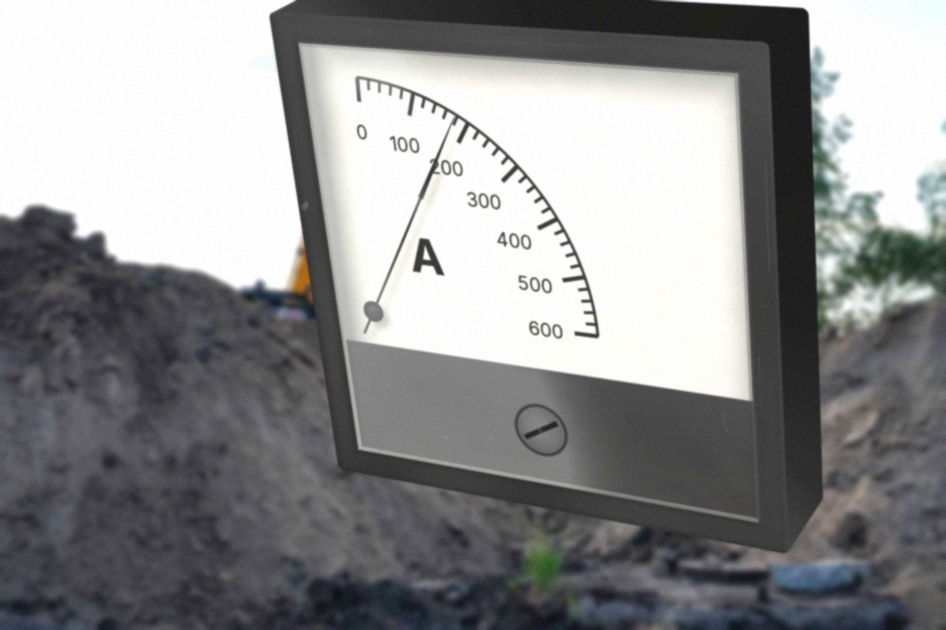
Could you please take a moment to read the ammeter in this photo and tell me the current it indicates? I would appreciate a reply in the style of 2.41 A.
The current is 180 A
